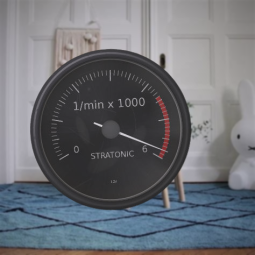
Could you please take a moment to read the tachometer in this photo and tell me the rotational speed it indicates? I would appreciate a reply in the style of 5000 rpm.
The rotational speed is 5800 rpm
